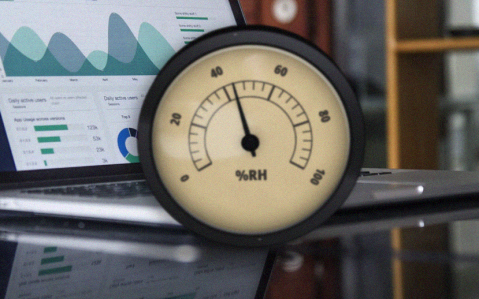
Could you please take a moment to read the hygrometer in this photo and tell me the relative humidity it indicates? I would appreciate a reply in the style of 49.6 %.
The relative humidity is 44 %
